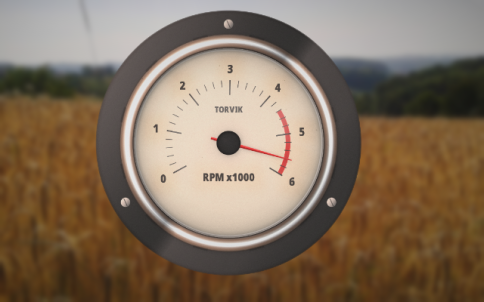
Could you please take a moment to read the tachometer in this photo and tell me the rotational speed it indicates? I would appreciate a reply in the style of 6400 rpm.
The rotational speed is 5600 rpm
